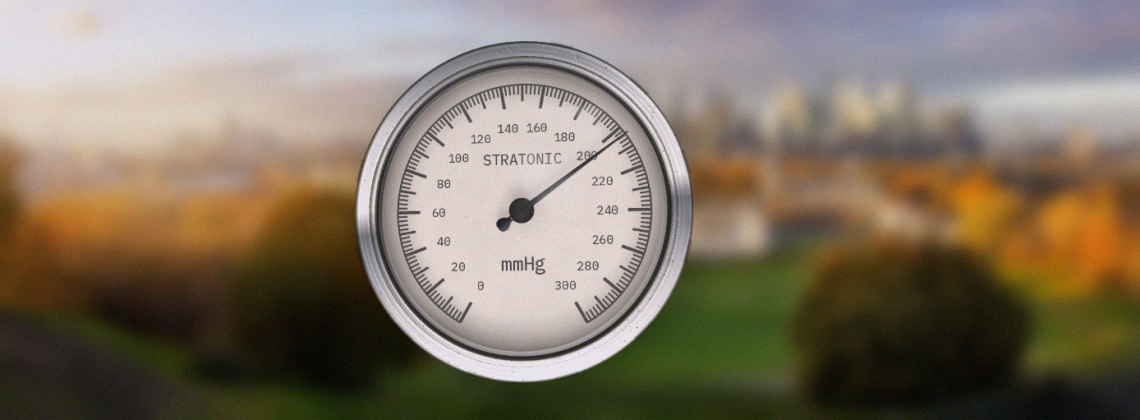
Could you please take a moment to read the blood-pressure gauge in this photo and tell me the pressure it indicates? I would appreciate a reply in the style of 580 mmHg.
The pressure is 204 mmHg
